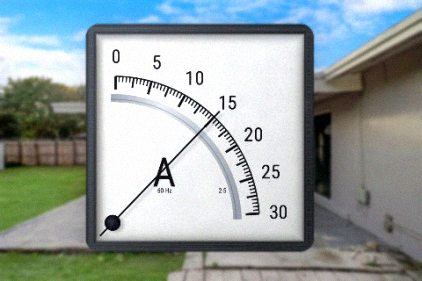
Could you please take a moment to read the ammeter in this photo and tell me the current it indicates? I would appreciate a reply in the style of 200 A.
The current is 15 A
